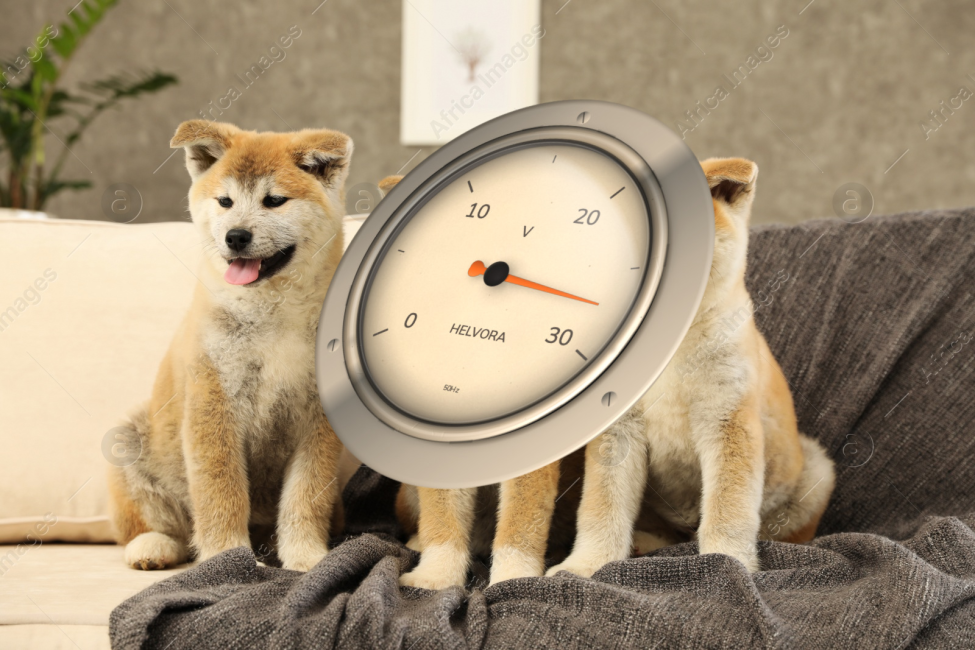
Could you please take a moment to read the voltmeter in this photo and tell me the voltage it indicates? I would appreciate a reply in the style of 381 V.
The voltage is 27.5 V
